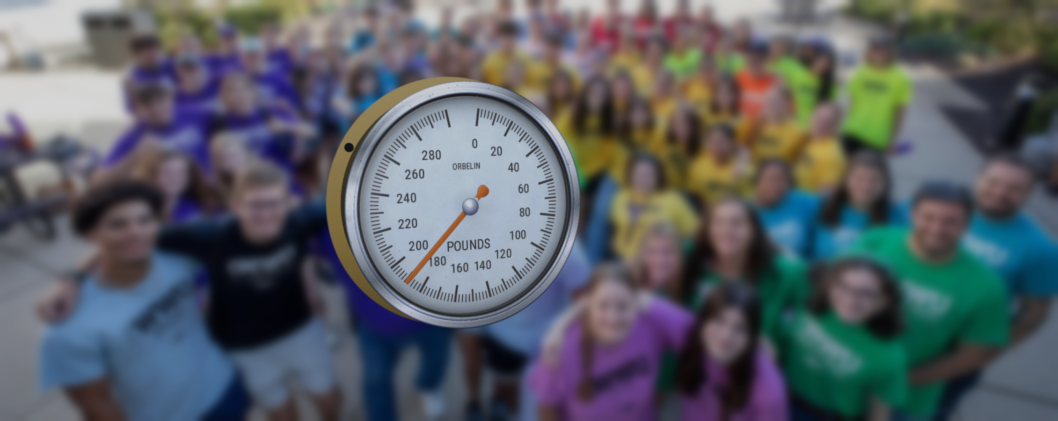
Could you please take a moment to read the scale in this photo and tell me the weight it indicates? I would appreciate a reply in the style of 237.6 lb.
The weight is 190 lb
